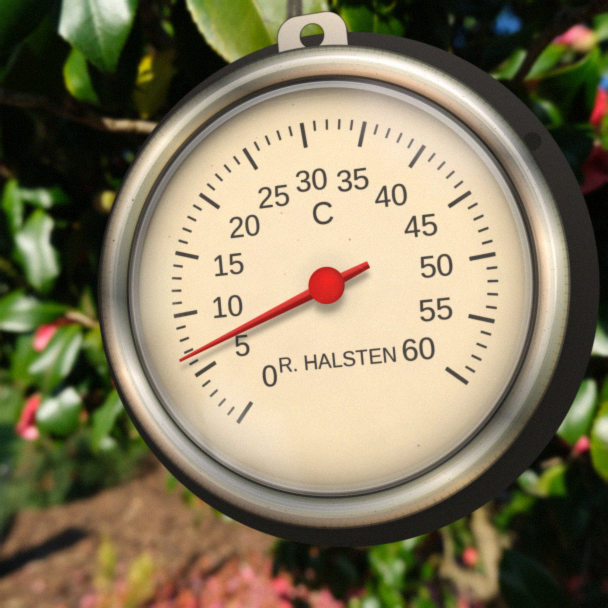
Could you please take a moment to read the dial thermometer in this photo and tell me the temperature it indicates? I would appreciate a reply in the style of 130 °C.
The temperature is 6.5 °C
